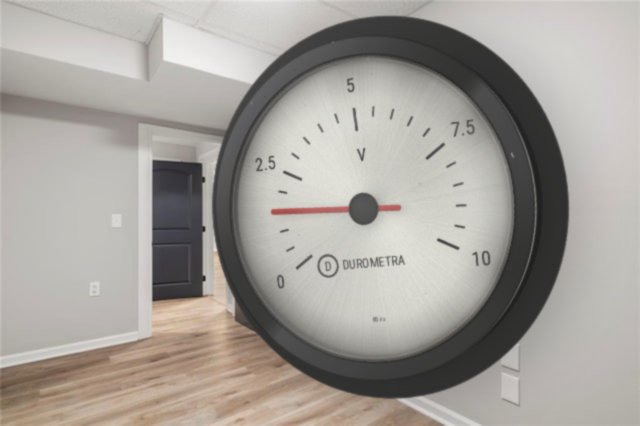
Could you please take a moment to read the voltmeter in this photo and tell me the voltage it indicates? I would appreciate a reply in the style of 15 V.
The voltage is 1.5 V
